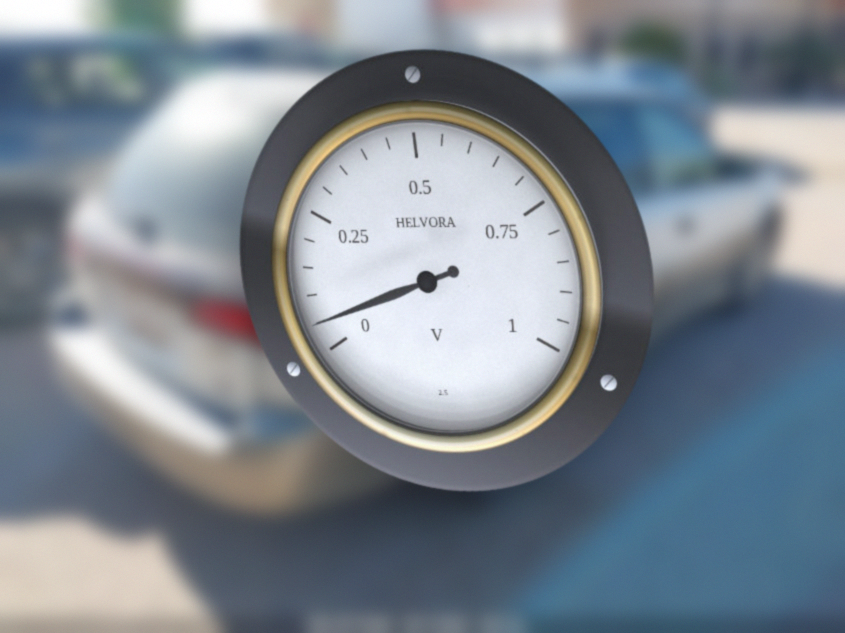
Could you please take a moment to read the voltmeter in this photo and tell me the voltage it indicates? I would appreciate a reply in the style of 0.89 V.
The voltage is 0.05 V
